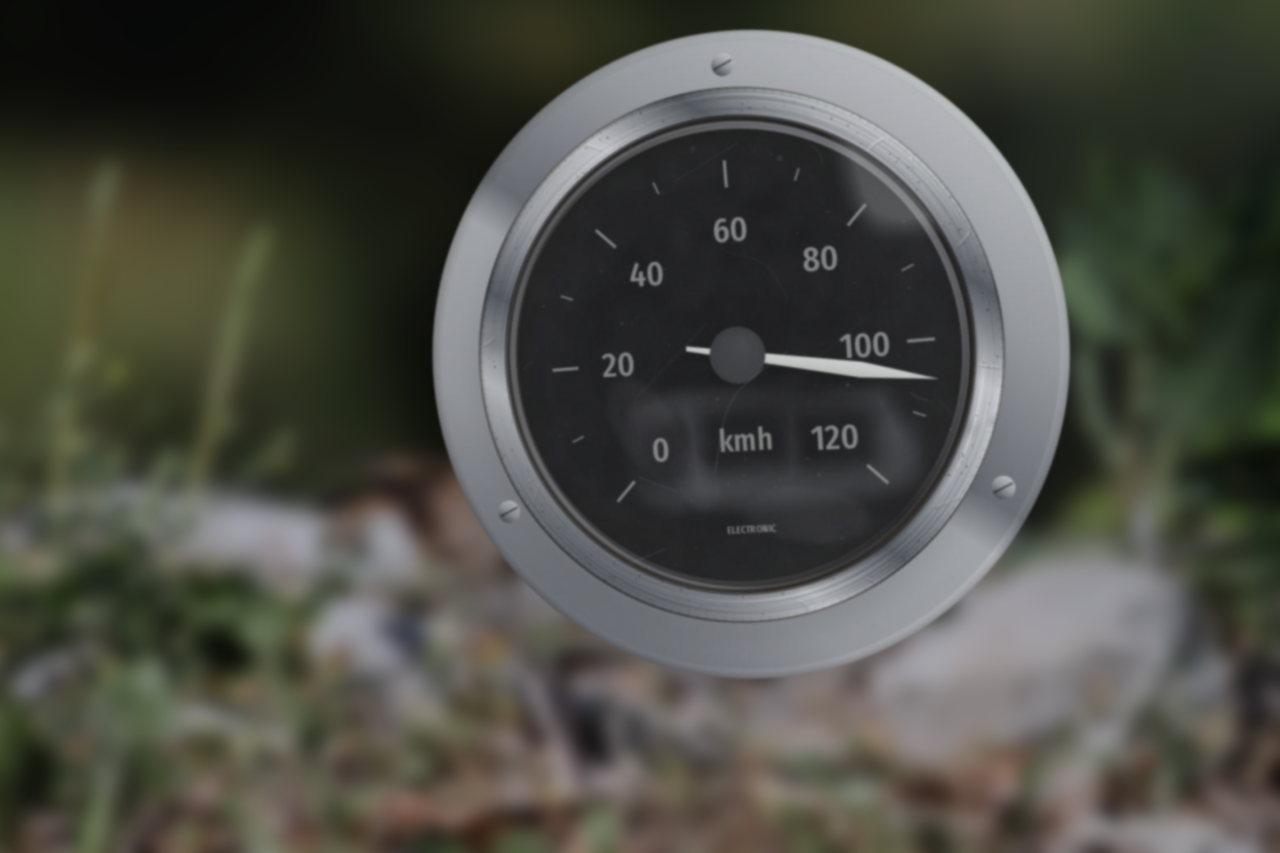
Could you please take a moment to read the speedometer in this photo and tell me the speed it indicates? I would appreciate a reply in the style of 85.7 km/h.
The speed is 105 km/h
